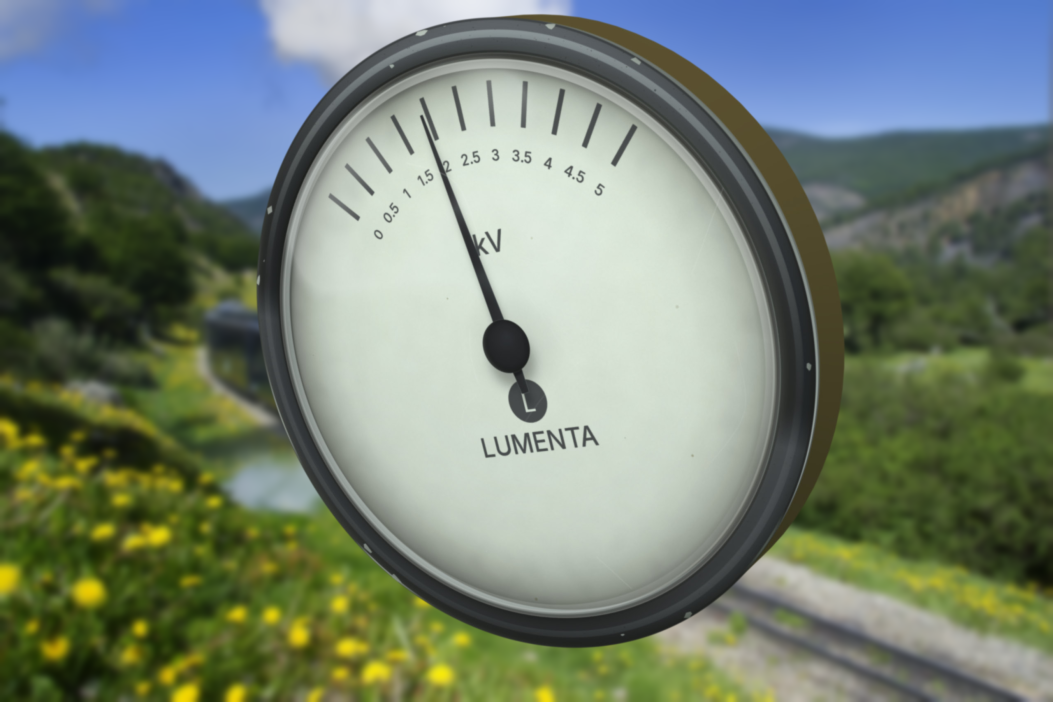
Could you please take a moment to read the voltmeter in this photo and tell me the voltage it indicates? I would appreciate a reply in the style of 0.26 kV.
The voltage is 2 kV
